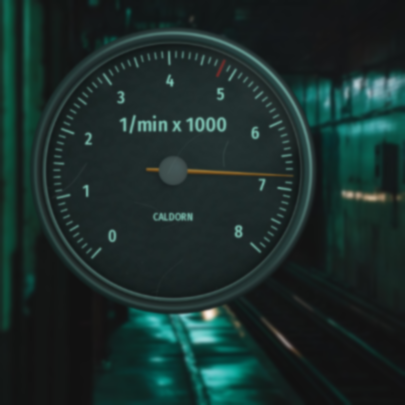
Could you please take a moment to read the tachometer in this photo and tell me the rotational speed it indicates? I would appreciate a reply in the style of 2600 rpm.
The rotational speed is 6800 rpm
